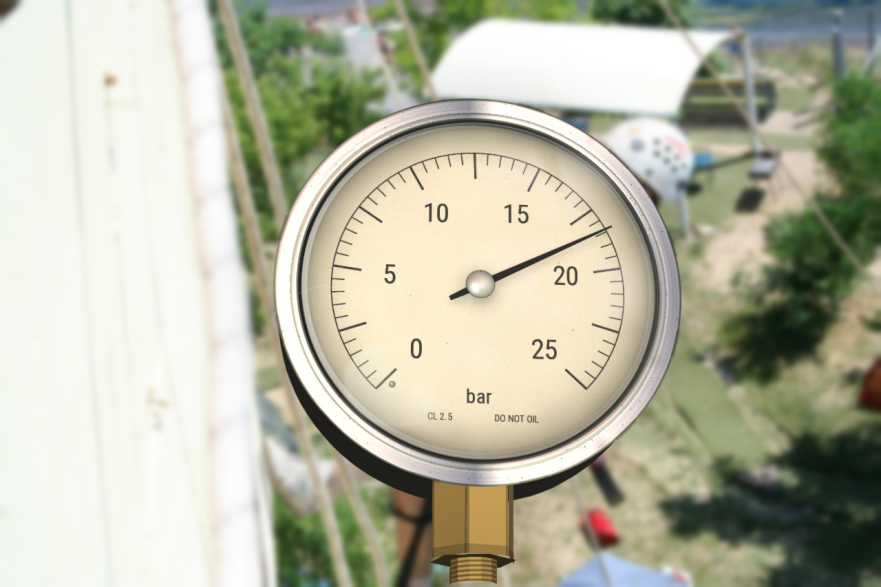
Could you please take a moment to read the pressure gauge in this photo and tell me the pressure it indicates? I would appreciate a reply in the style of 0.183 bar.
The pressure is 18.5 bar
